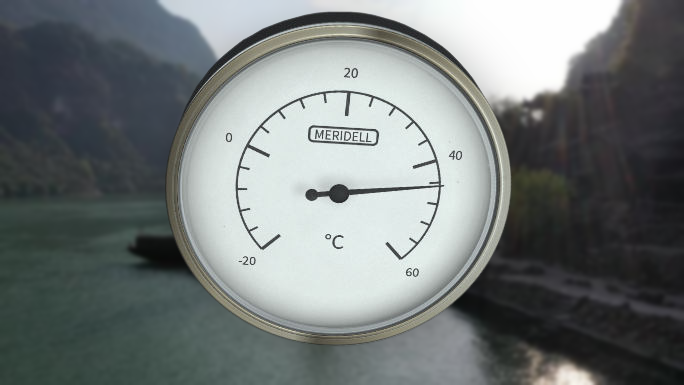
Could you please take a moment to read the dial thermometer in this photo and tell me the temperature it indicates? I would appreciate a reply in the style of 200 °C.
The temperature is 44 °C
